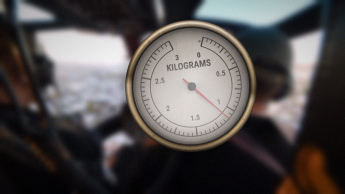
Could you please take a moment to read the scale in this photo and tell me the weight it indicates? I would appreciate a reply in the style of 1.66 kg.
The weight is 1.1 kg
